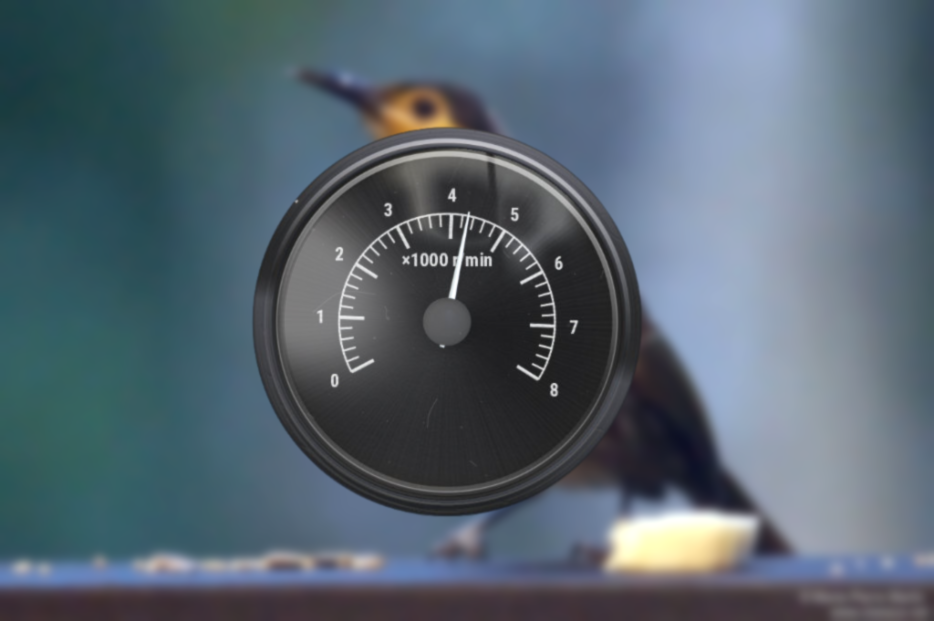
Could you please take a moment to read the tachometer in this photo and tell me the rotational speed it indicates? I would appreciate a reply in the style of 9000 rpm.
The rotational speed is 4300 rpm
